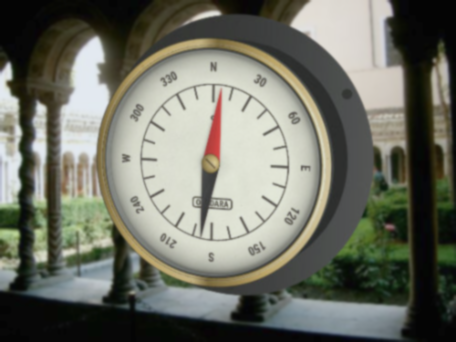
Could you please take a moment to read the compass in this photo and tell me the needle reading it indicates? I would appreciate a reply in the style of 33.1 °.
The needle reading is 7.5 °
